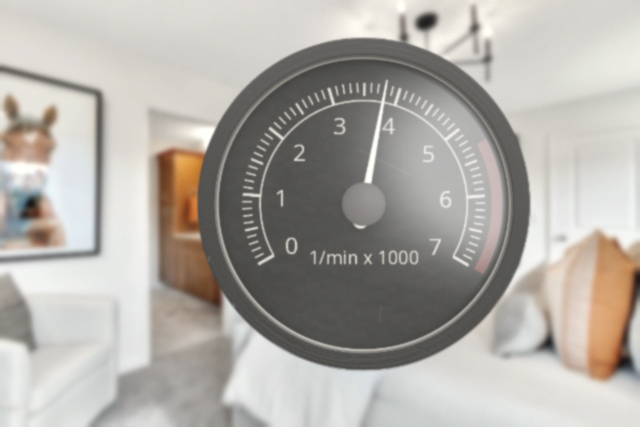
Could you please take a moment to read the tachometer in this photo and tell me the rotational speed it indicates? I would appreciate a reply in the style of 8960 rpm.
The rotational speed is 3800 rpm
